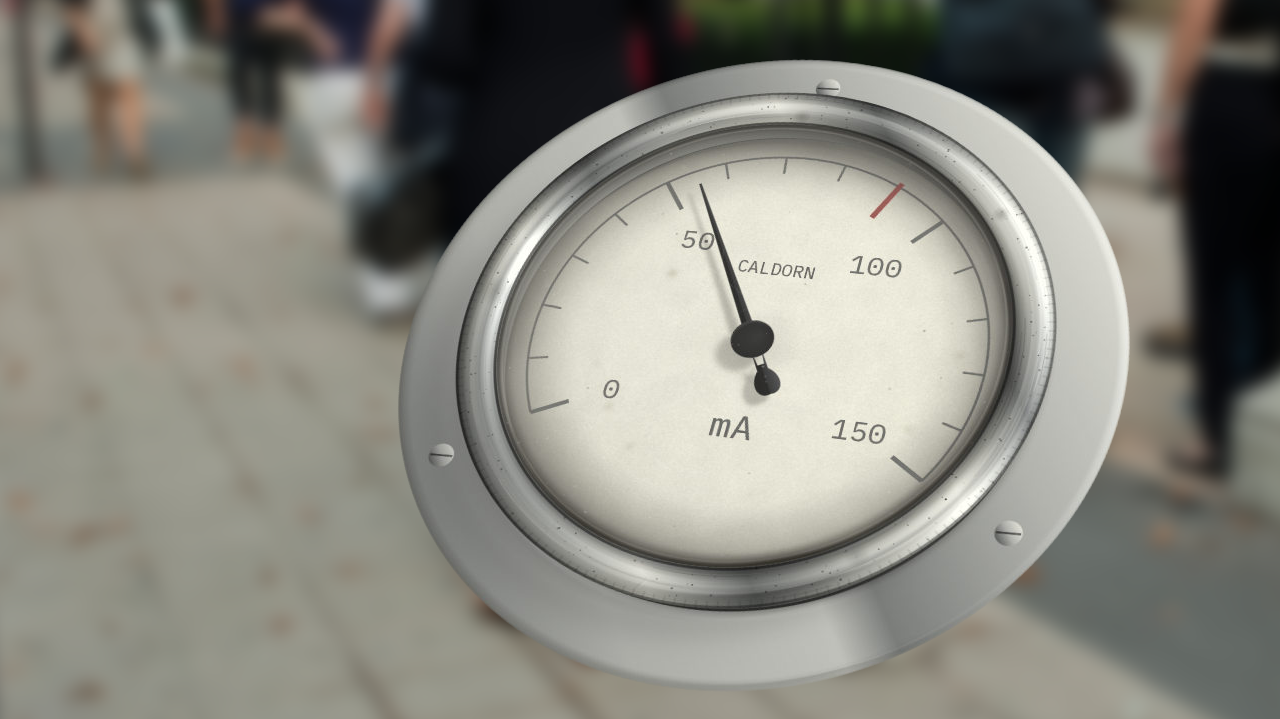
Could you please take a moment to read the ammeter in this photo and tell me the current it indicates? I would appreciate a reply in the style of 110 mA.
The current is 55 mA
